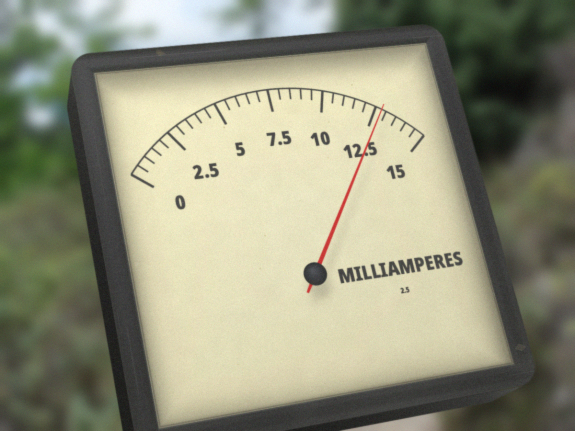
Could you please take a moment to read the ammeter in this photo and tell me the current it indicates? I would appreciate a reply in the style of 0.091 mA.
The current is 12.75 mA
